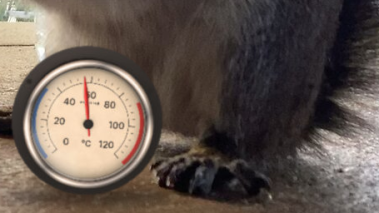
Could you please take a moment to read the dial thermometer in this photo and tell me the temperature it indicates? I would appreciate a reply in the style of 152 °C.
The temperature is 56 °C
